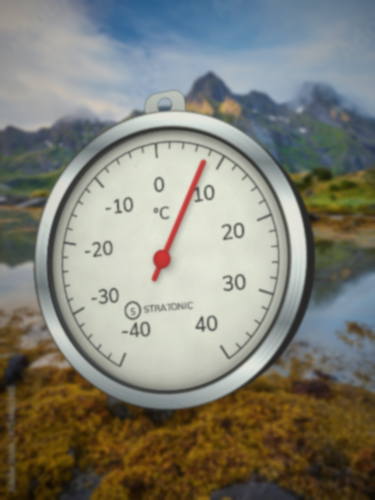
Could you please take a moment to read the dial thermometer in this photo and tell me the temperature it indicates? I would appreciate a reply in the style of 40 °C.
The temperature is 8 °C
